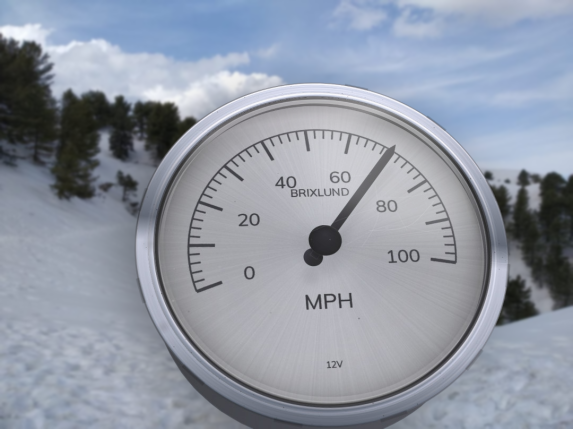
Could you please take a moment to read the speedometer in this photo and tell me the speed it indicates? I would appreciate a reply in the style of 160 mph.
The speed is 70 mph
